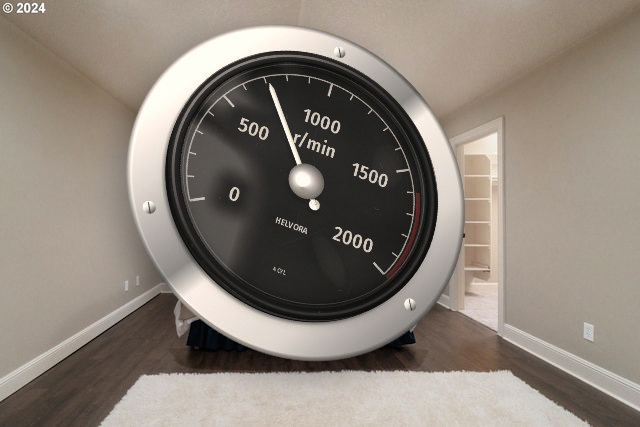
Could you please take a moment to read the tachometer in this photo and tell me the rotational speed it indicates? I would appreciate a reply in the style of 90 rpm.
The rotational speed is 700 rpm
